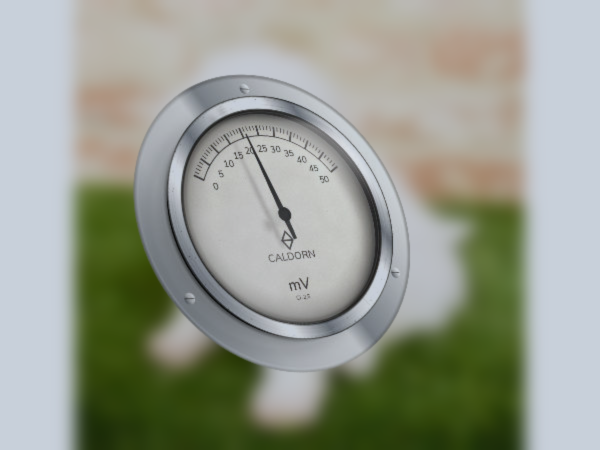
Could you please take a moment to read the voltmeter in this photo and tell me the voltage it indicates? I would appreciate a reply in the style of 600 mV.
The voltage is 20 mV
